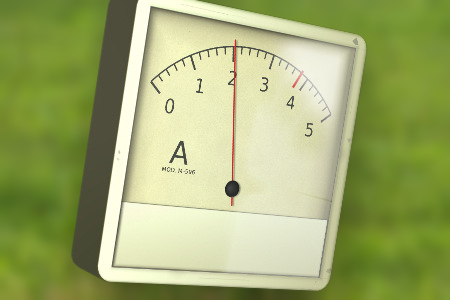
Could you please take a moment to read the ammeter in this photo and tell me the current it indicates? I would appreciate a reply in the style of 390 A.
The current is 2 A
